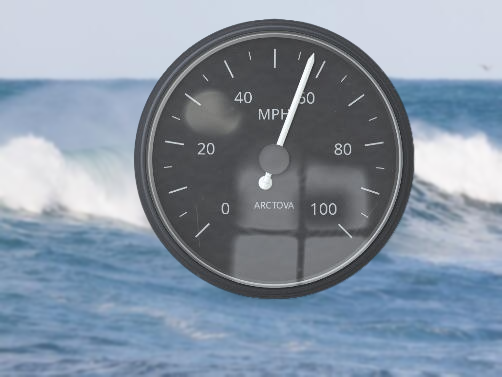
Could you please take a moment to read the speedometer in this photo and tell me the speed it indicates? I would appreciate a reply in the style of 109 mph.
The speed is 57.5 mph
